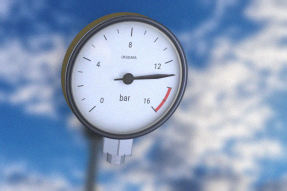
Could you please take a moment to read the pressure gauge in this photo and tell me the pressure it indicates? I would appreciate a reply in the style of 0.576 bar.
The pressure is 13 bar
